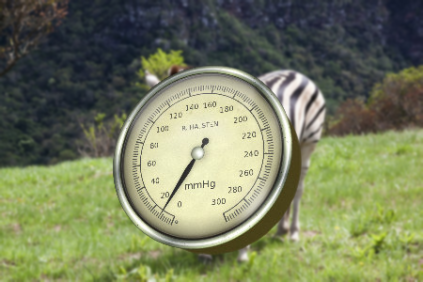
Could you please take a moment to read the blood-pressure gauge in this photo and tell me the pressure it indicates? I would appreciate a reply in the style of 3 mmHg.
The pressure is 10 mmHg
